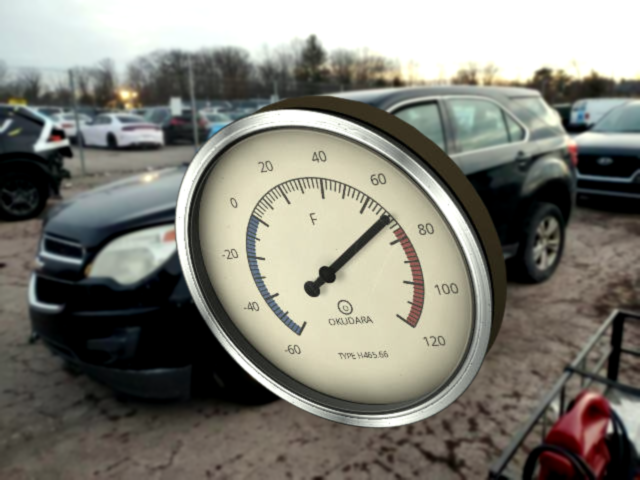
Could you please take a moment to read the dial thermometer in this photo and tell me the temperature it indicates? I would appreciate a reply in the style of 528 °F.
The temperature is 70 °F
